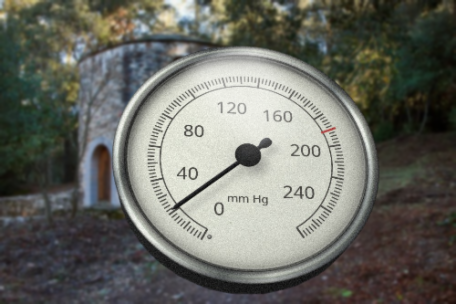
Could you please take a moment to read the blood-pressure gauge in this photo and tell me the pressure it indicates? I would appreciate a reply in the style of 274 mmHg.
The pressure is 20 mmHg
